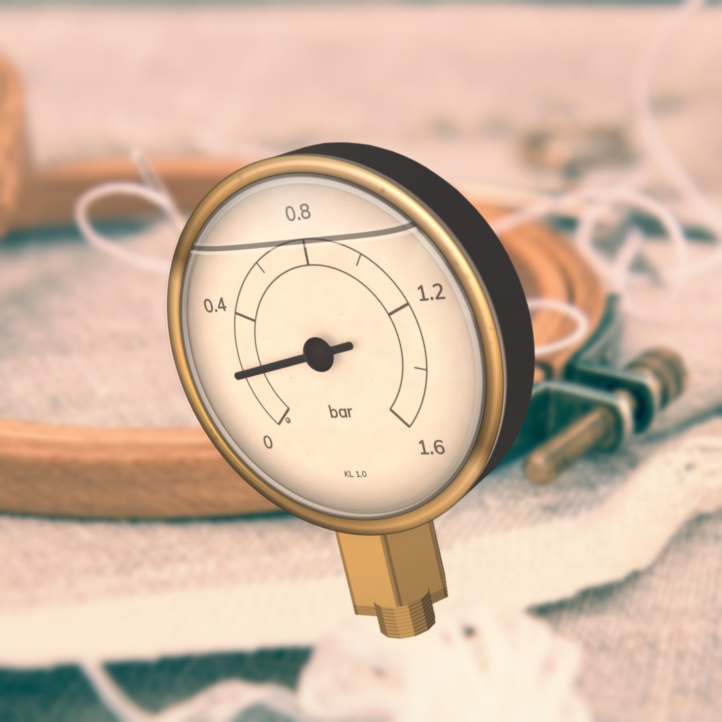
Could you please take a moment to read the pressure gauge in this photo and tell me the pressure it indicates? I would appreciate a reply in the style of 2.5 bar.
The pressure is 0.2 bar
